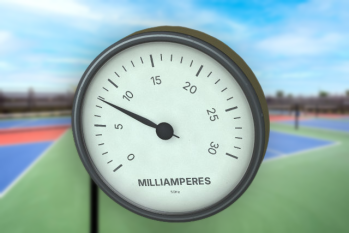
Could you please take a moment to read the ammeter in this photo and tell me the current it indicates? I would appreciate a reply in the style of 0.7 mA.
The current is 8 mA
